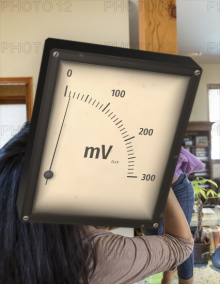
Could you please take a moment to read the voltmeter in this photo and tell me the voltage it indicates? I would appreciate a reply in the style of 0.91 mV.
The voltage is 10 mV
